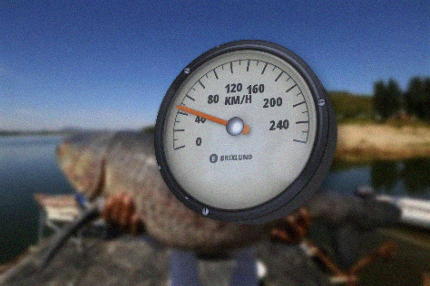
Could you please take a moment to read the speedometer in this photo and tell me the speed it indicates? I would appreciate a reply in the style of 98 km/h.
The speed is 45 km/h
